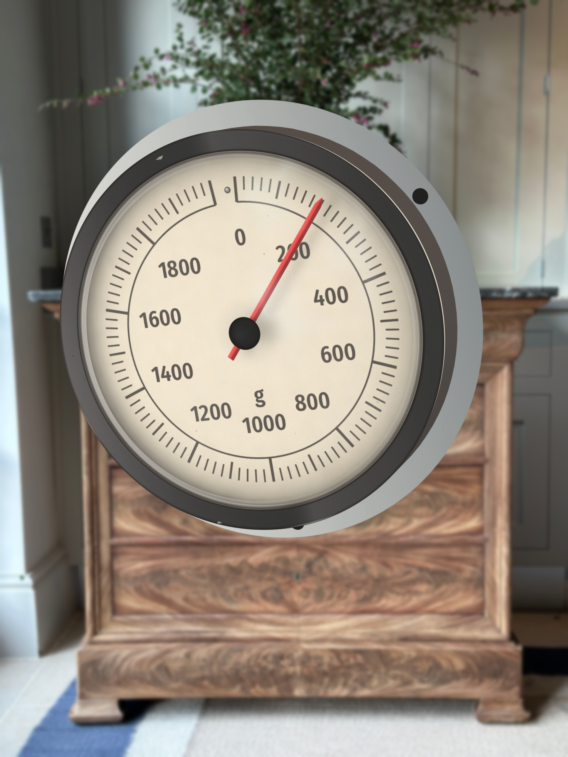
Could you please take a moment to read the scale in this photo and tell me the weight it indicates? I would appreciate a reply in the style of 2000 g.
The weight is 200 g
